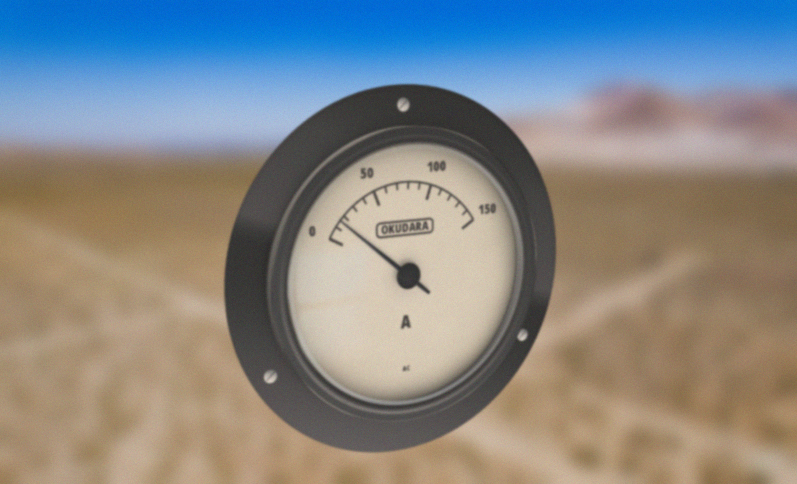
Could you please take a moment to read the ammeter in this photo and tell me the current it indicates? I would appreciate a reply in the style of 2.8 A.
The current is 15 A
